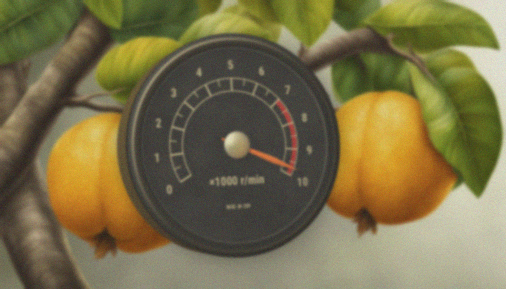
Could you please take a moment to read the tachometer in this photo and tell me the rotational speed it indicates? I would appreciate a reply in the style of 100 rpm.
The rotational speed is 9750 rpm
